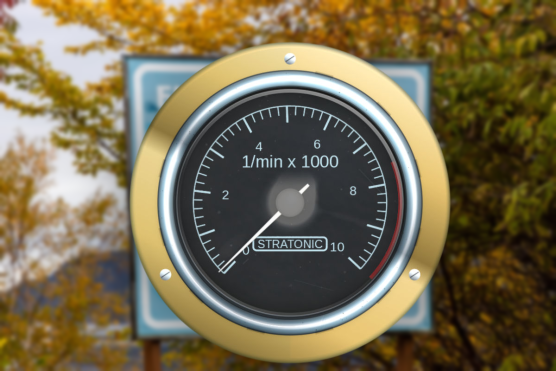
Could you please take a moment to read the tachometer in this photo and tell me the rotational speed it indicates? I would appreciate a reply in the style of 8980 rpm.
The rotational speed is 100 rpm
